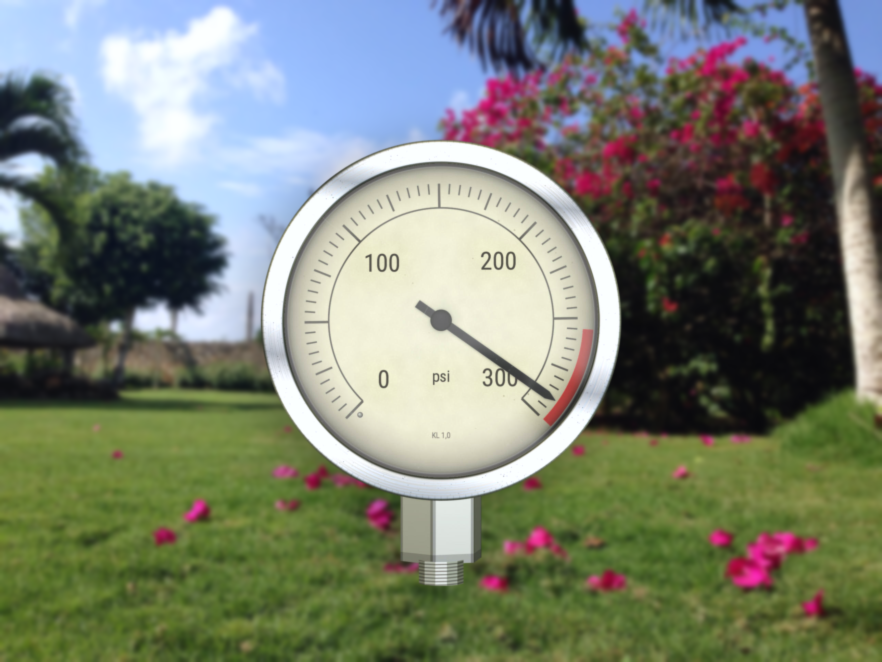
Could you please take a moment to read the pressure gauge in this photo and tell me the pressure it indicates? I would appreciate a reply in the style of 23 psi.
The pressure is 290 psi
